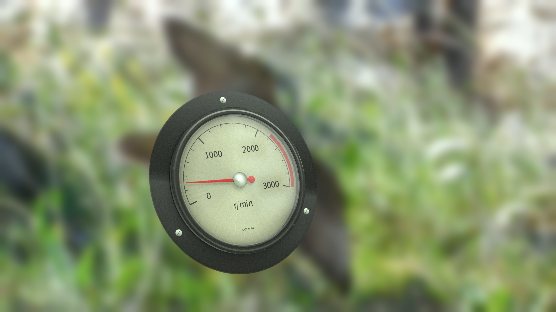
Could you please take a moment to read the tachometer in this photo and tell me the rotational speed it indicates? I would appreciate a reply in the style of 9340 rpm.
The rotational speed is 300 rpm
